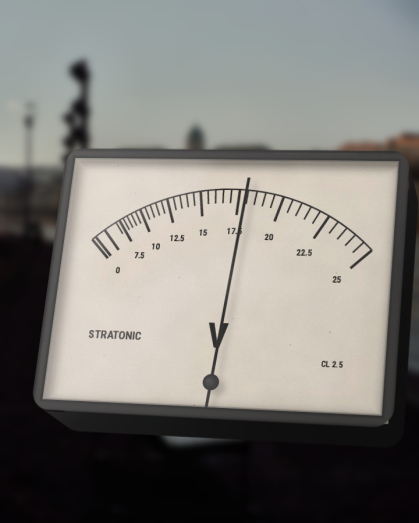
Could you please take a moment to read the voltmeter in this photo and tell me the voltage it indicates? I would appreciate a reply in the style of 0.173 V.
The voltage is 18 V
